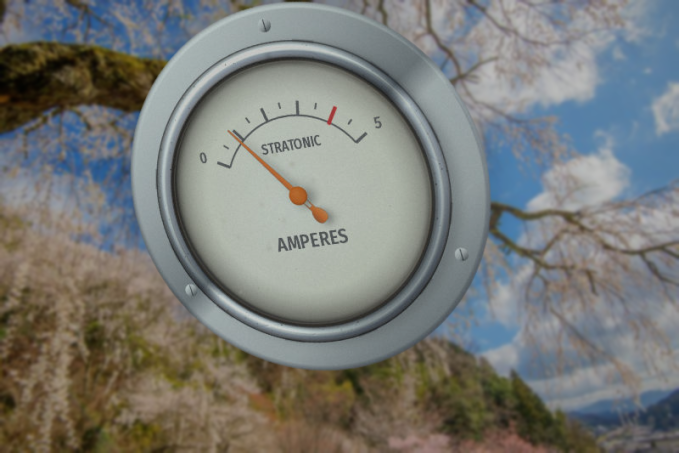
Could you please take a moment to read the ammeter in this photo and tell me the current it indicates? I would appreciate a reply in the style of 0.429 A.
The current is 1 A
